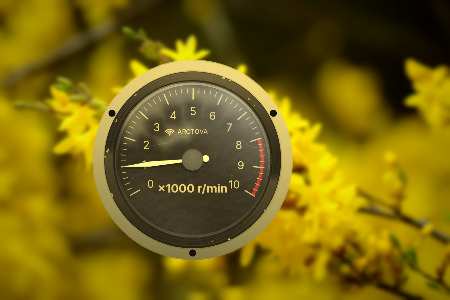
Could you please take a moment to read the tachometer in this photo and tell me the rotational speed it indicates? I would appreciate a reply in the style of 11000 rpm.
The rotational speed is 1000 rpm
